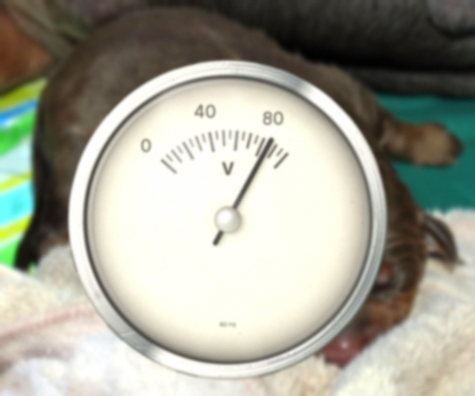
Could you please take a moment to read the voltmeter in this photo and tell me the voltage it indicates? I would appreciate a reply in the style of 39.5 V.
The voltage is 85 V
